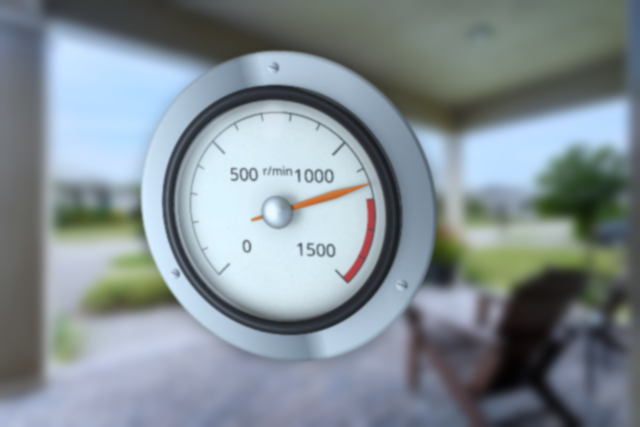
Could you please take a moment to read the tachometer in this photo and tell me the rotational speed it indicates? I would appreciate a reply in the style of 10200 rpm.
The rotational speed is 1150 rpm
